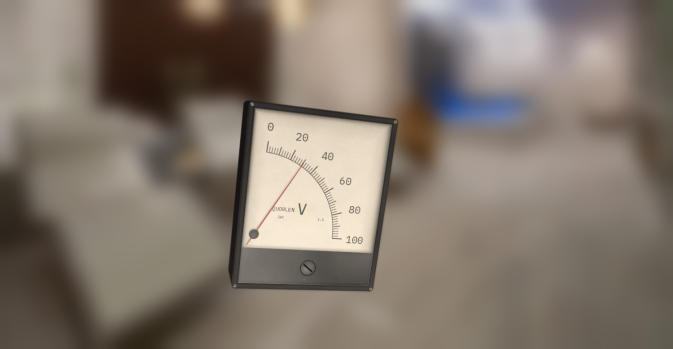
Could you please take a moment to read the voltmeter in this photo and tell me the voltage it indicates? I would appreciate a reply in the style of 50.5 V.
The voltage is 30 V
